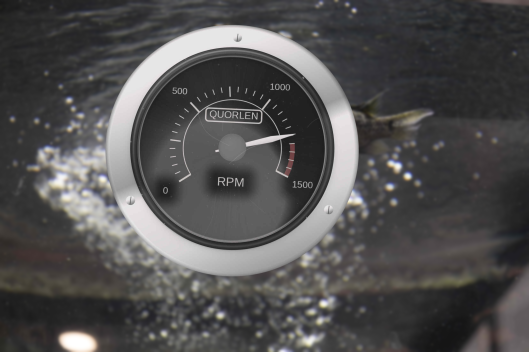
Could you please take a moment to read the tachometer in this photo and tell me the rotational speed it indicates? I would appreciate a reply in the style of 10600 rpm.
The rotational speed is 1250 rpm
